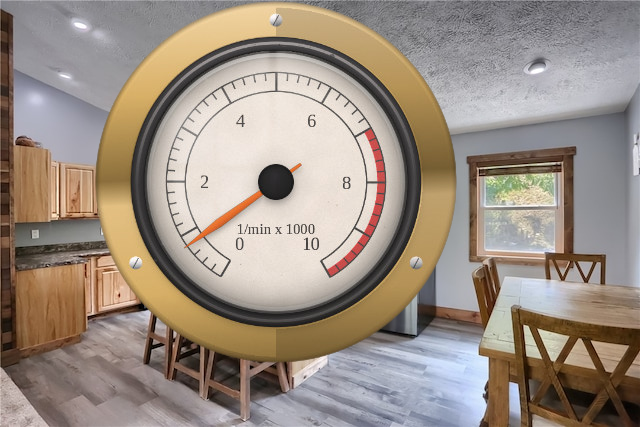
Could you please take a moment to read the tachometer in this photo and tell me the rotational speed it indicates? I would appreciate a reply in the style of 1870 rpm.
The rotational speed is 800 rpm
